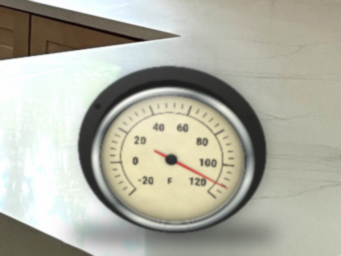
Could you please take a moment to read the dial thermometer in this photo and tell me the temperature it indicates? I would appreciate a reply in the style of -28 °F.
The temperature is 112 °F
